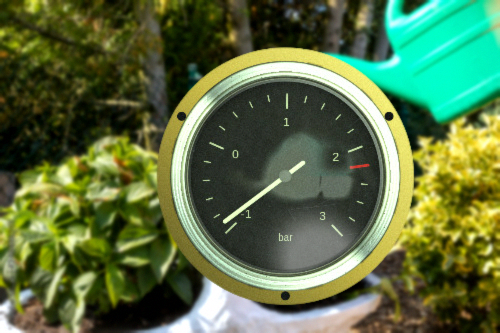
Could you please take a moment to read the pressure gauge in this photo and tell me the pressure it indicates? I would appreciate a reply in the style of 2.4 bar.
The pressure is -0.9 bar
